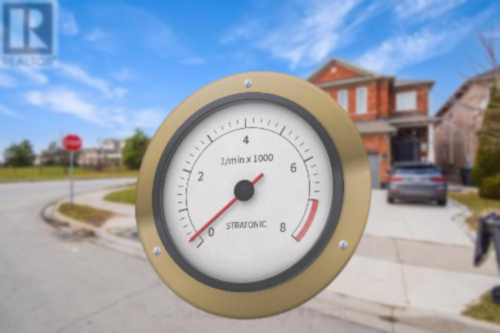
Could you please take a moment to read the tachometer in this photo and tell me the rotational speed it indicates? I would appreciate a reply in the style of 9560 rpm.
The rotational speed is 200 rpm
